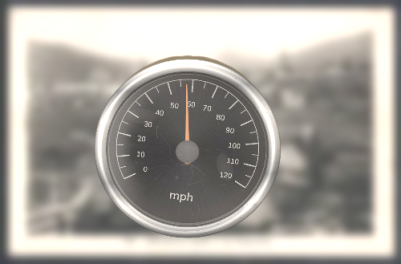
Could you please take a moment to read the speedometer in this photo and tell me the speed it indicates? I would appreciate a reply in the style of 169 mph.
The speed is 57.5 mph
